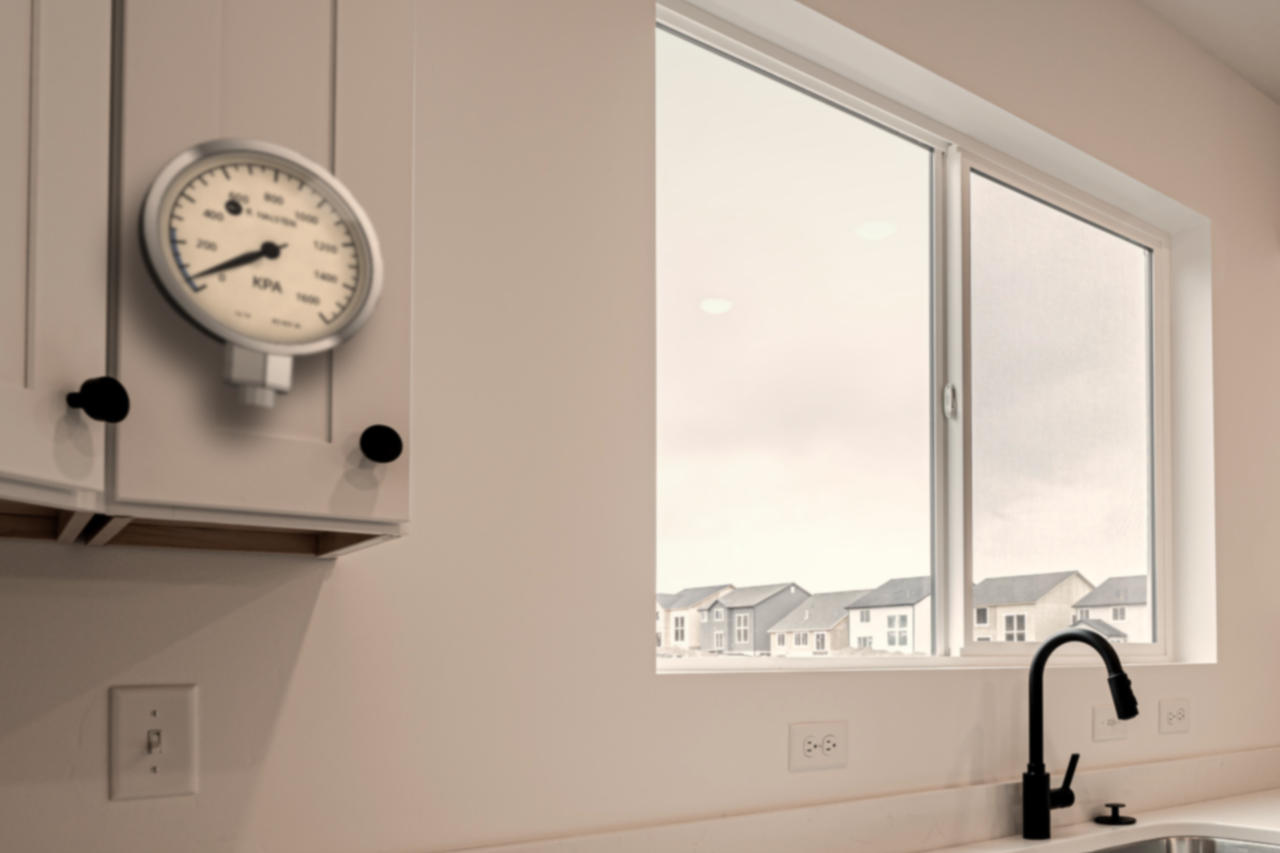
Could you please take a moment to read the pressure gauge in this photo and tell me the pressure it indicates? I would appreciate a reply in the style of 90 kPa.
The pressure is 50 kPa
